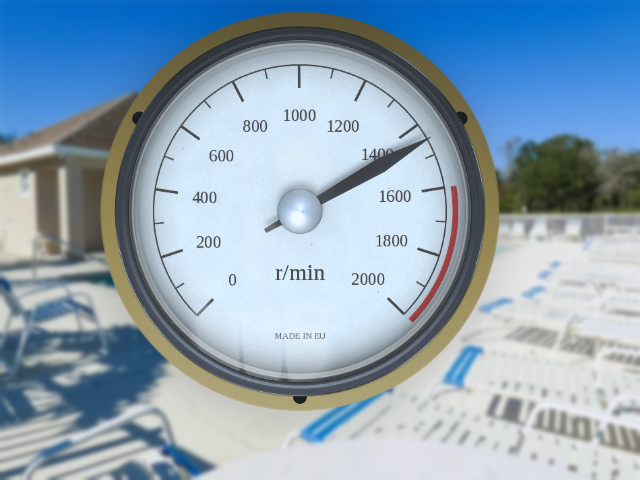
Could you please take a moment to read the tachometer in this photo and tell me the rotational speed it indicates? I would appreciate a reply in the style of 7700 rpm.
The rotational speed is 1450 rpm
